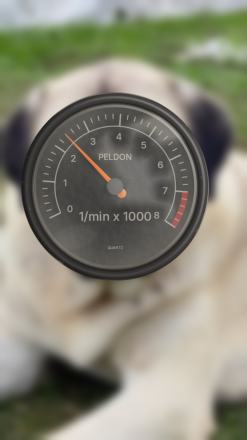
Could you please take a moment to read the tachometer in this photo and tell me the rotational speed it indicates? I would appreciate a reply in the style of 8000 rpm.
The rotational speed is 2400 rpm
